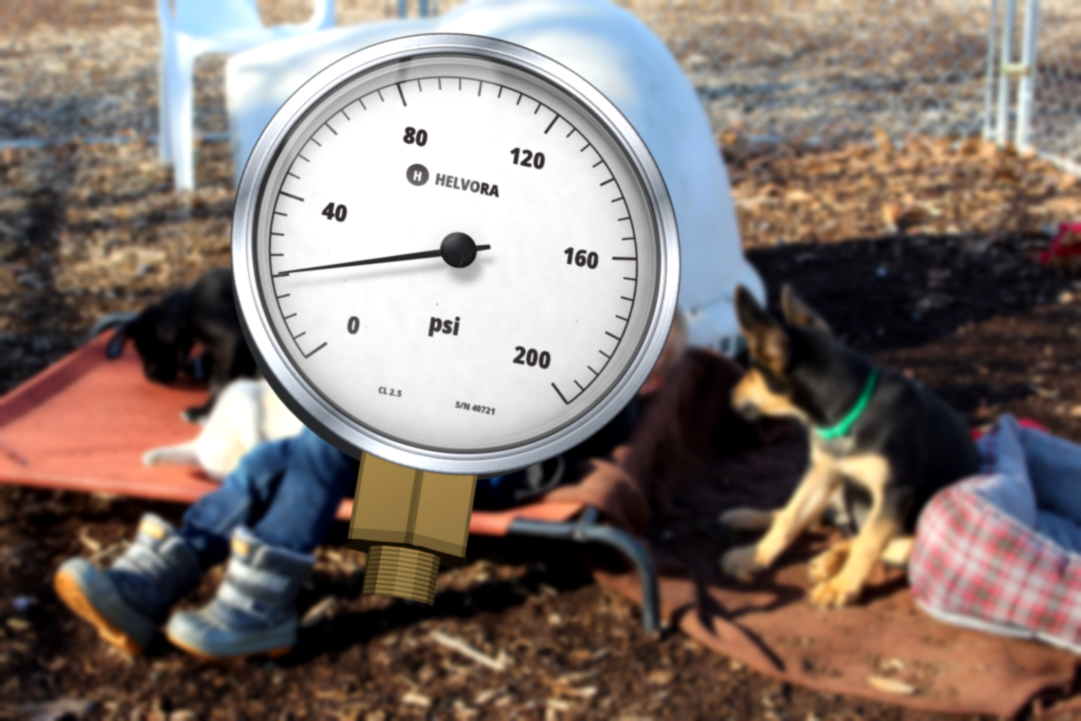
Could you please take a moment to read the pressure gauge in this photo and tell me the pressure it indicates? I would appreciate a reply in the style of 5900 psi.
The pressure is 20 psi
